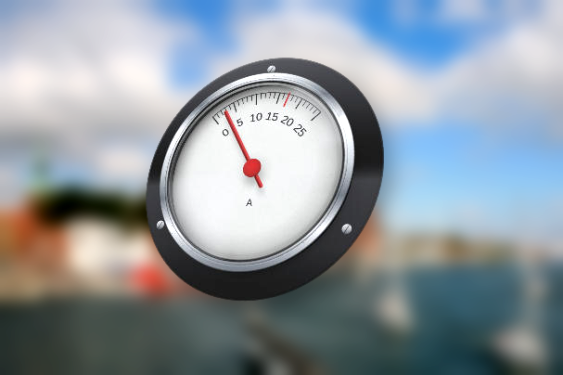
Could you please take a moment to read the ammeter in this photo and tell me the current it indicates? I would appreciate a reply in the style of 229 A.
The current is 3 A
